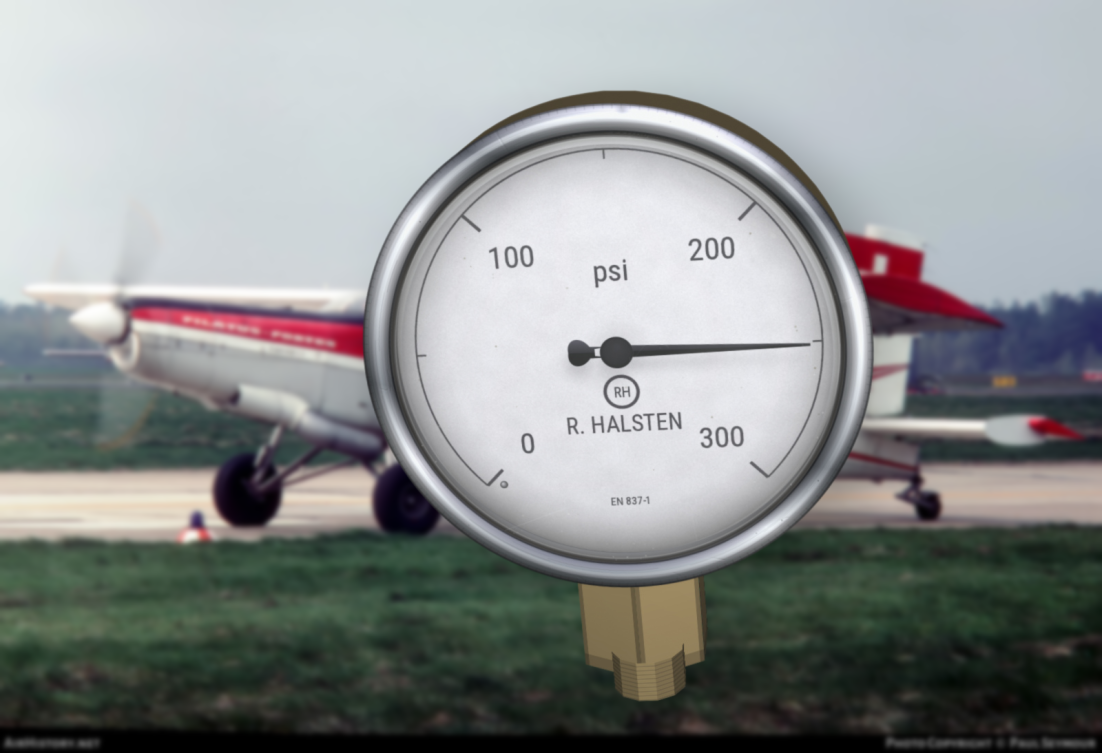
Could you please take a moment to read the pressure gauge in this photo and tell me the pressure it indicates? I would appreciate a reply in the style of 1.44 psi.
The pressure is 250 psi
